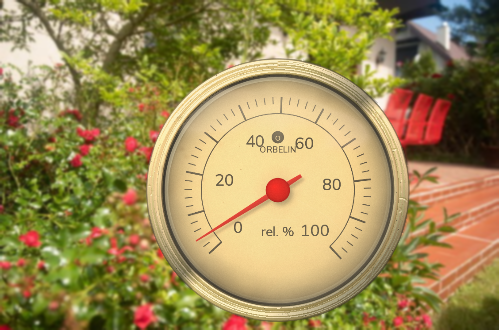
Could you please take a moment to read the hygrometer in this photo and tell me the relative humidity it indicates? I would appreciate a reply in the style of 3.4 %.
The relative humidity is 4 %
